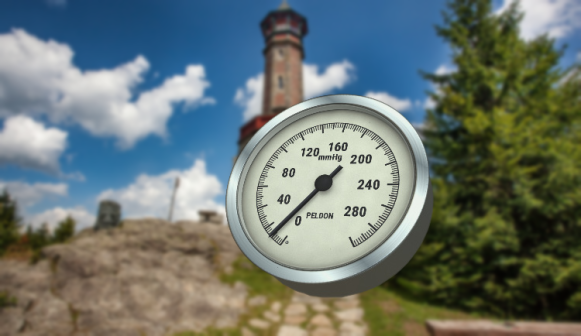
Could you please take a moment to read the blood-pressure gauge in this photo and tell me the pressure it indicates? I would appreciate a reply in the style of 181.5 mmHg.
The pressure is 10 mmHg
